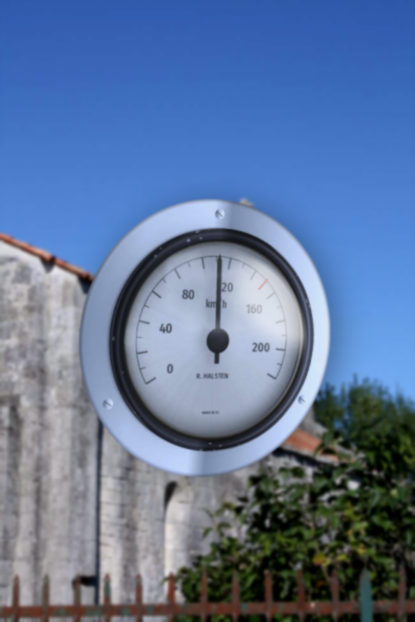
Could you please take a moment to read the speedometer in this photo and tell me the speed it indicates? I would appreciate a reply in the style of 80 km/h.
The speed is 110 km/h
